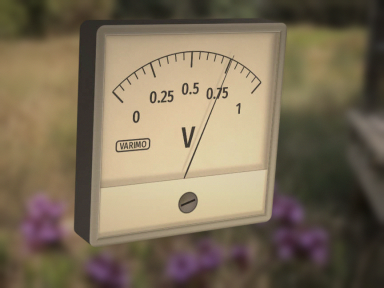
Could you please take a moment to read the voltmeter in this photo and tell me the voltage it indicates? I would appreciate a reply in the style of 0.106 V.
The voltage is 0.75 V
